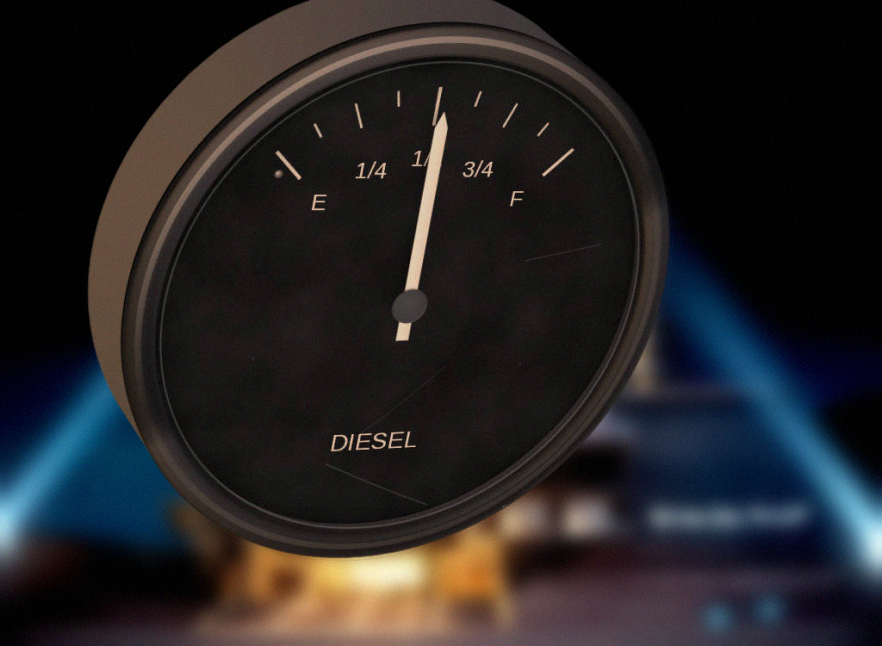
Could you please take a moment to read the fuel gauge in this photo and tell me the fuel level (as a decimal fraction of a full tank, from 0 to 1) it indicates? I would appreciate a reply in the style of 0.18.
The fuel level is 0.5
